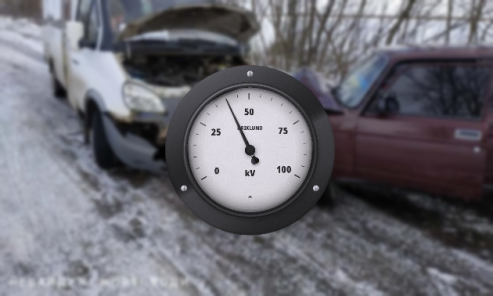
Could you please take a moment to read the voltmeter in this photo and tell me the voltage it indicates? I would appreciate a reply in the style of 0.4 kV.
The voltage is 40 kV
